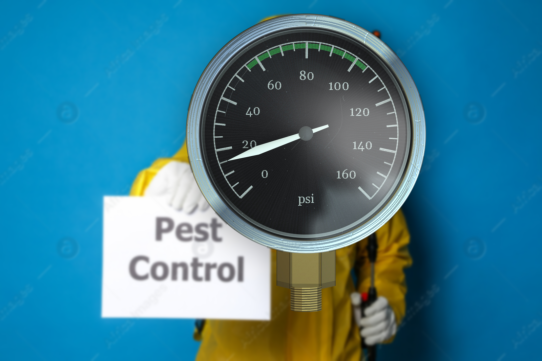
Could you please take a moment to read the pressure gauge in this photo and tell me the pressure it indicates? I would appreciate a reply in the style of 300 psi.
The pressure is 15 psi
